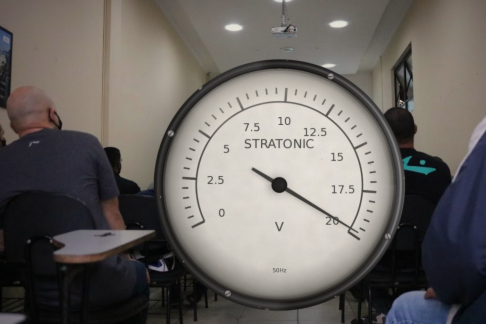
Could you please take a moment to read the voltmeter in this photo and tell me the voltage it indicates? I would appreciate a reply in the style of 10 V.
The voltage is 19.75 V
